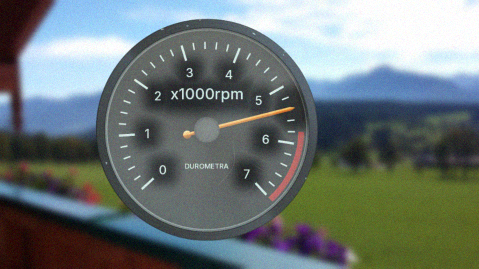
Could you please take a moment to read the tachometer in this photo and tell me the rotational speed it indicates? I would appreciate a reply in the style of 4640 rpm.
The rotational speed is 5400 rpm
